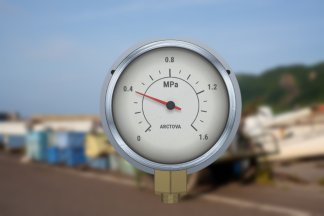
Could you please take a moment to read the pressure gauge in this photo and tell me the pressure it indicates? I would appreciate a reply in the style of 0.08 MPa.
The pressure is 0.4 MPa
